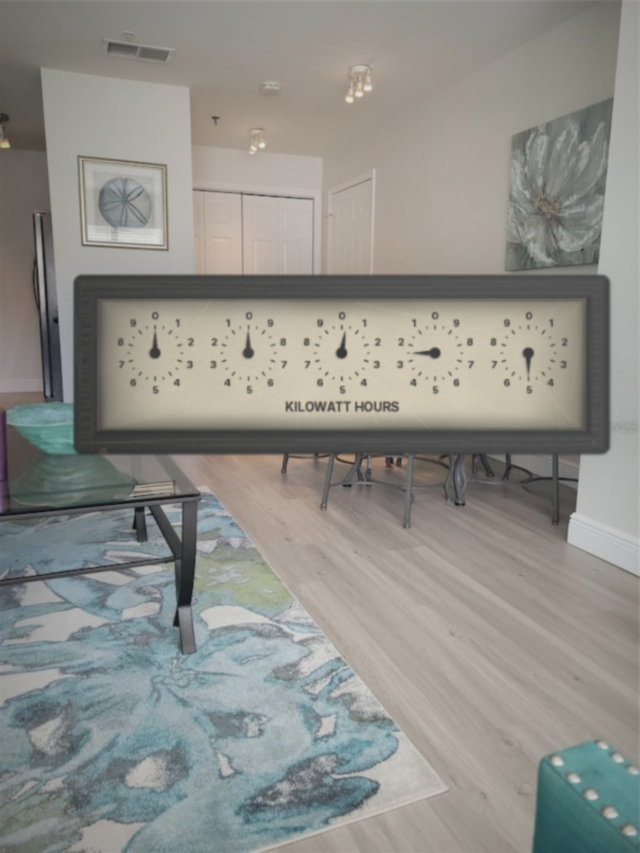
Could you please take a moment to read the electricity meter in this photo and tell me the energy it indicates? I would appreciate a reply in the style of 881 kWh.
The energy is 25 kWh
